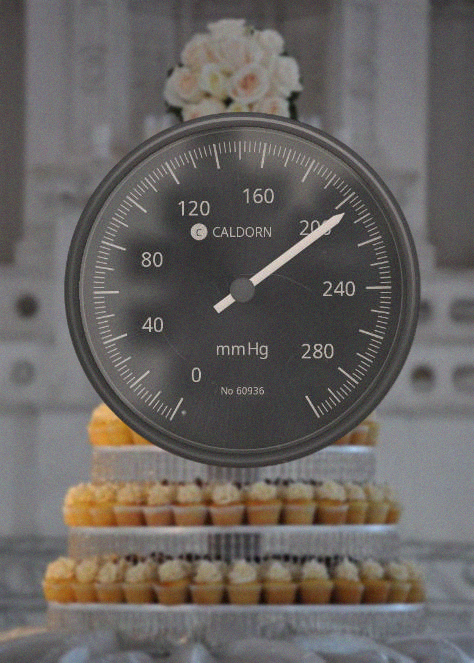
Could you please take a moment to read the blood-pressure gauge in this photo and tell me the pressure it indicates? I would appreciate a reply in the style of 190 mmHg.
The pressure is 204 mmHg
